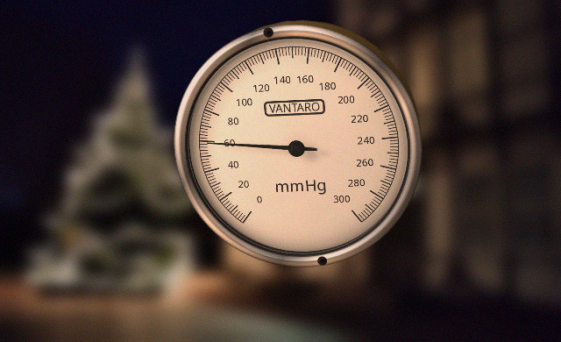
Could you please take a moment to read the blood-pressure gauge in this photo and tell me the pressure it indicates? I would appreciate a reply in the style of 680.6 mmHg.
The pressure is 60 mmHg
